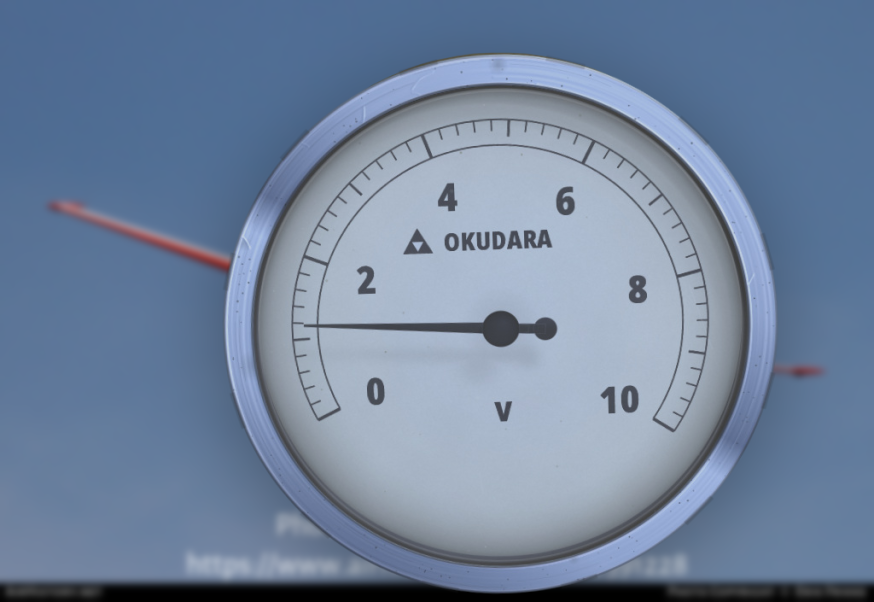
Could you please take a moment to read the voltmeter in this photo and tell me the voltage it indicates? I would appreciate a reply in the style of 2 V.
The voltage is 1.2 V
